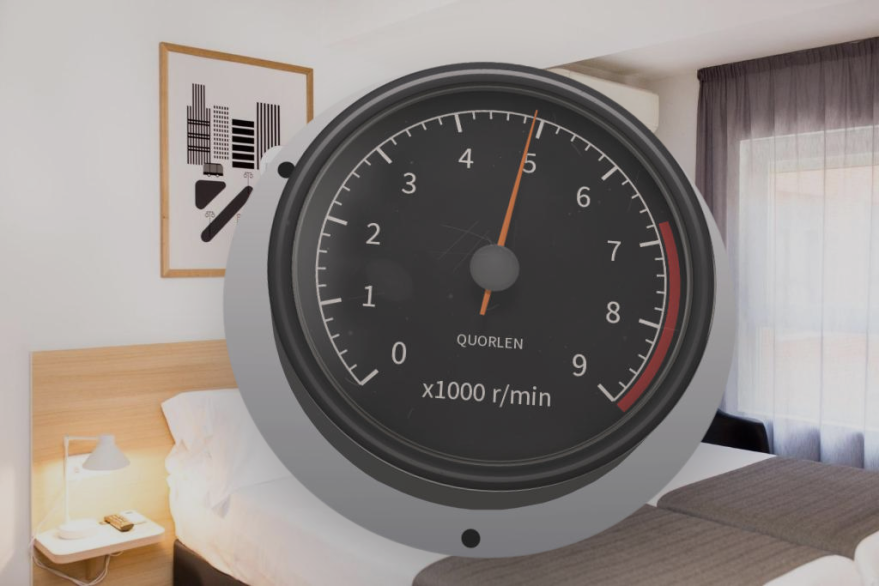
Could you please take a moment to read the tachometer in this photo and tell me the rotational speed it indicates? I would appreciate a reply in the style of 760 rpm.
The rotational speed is 4900 rpm
